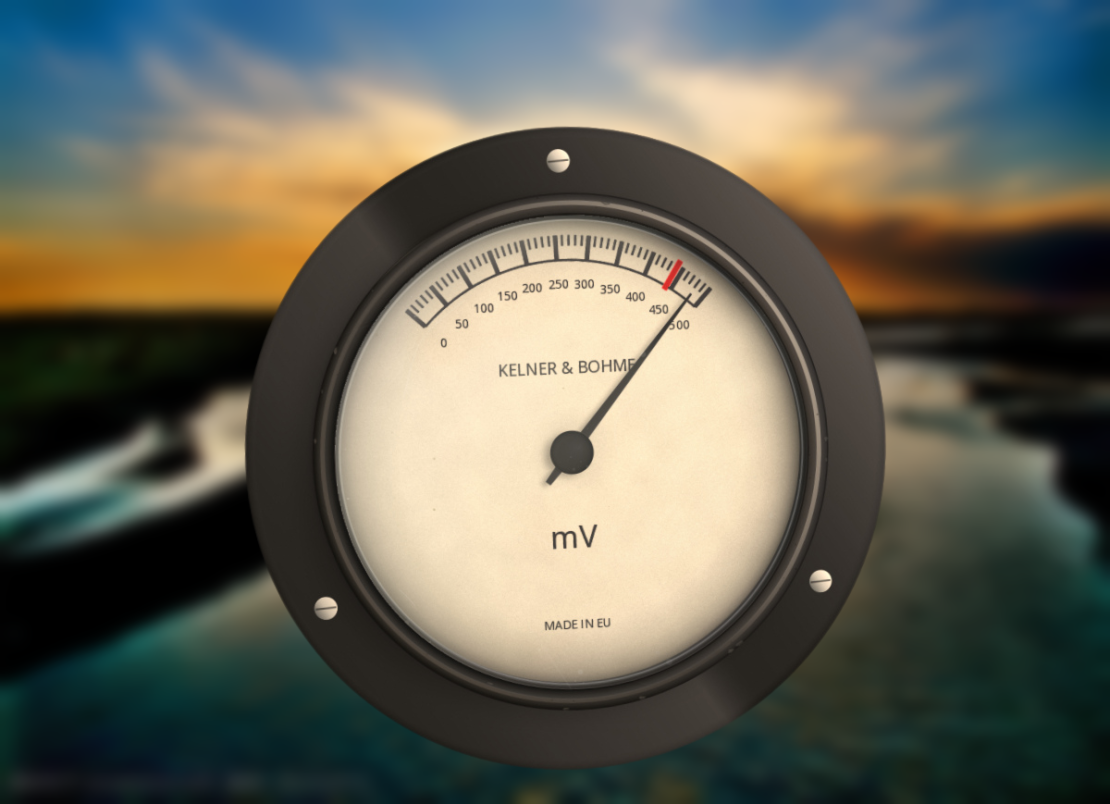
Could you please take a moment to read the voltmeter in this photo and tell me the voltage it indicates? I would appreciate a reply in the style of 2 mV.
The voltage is 480 mV
